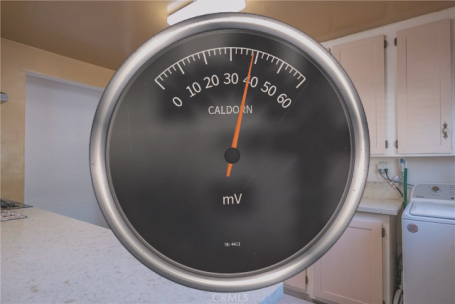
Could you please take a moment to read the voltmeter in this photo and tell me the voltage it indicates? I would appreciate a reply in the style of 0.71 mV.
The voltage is 38 mV
